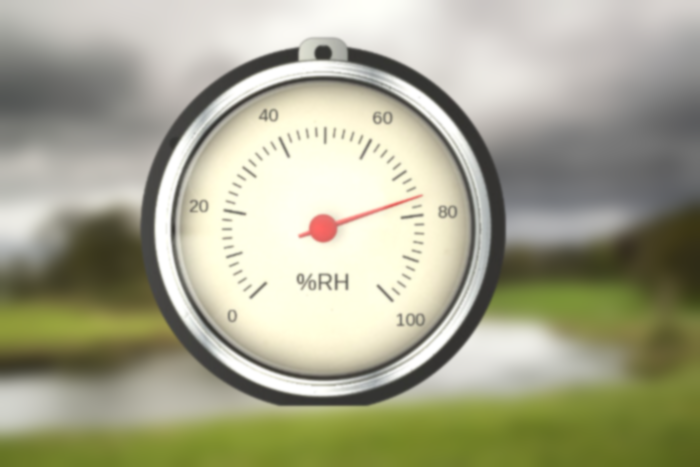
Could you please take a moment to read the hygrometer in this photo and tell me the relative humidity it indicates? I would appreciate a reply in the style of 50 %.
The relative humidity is 76 %
